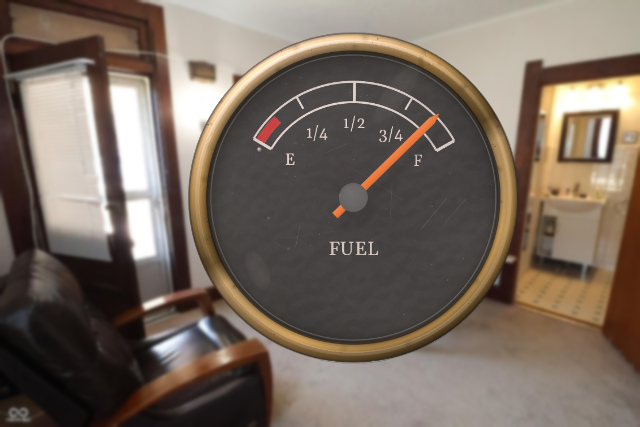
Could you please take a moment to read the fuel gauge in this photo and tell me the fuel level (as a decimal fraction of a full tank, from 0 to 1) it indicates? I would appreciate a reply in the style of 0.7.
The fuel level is 0.875
